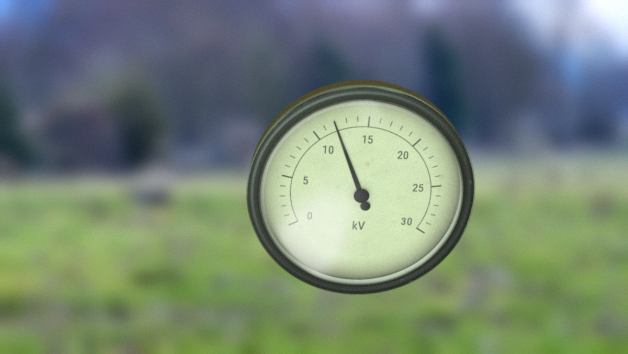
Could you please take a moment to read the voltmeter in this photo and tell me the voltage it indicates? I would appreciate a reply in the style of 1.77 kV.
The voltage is 12 kV
